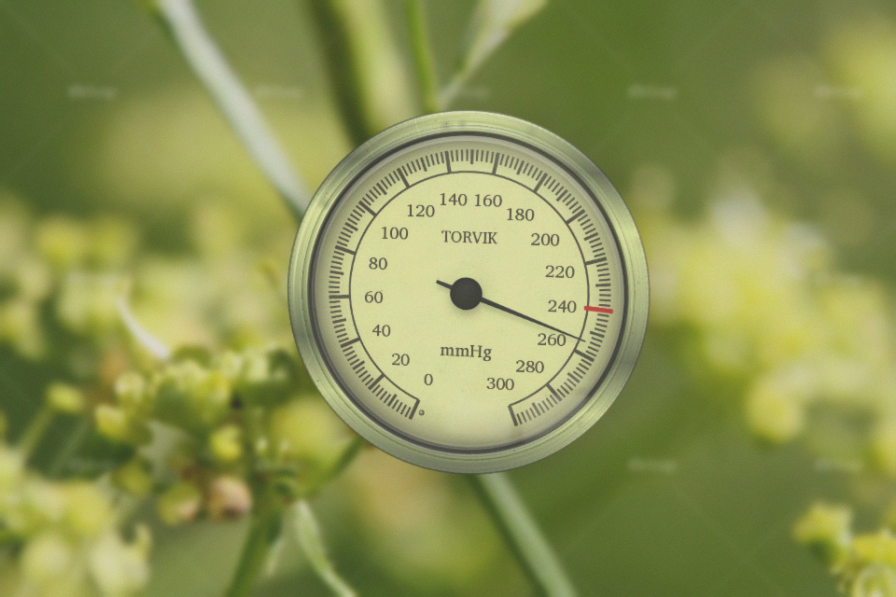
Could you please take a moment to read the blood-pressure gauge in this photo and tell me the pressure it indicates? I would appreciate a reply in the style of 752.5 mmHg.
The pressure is 254 mmHg
